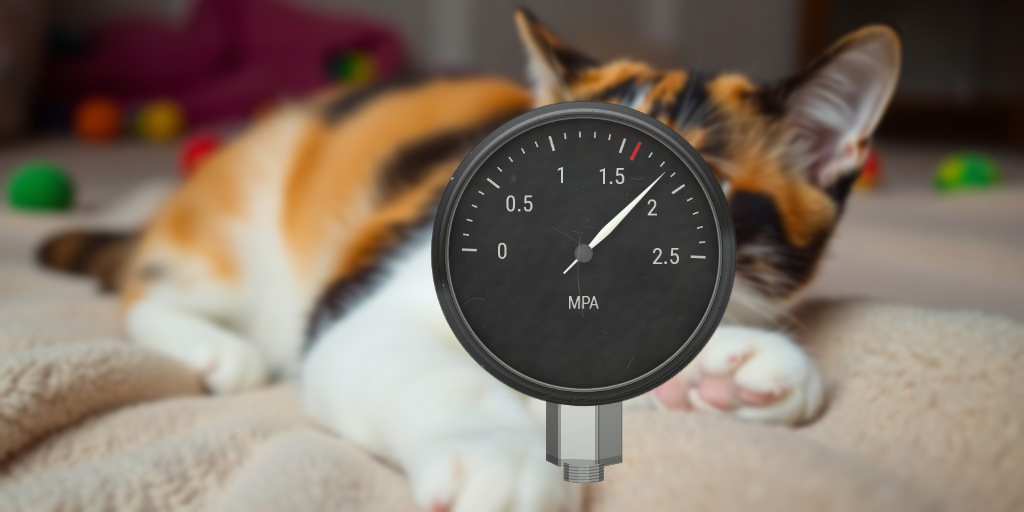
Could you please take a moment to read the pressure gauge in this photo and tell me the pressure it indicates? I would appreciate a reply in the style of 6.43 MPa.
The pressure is 1.85 MPa
